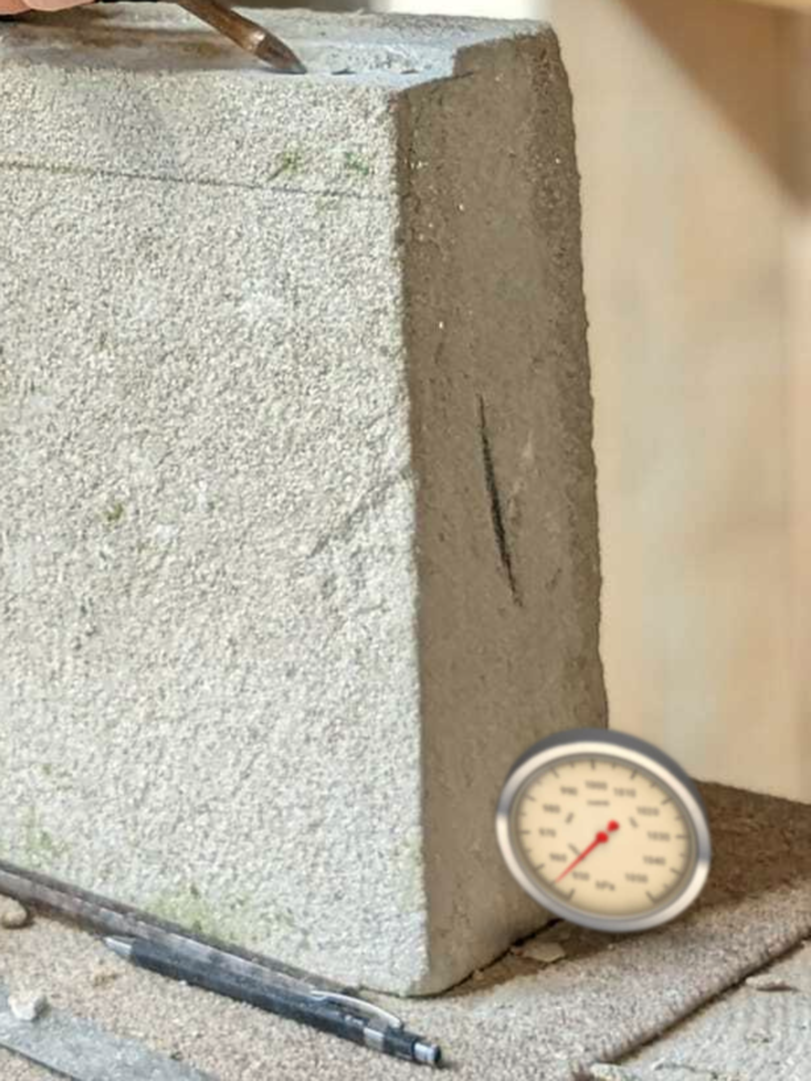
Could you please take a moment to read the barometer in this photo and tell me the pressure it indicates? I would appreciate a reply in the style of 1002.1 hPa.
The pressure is 955 hPa
